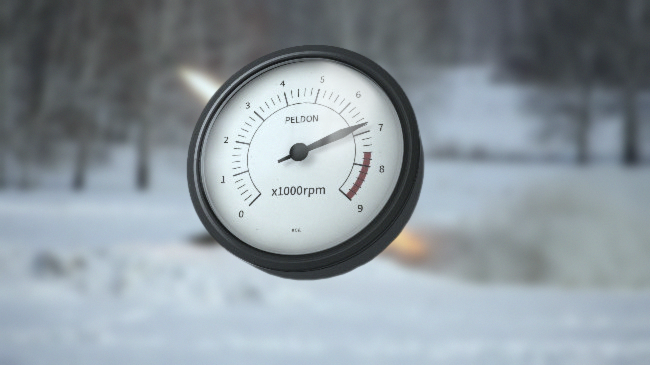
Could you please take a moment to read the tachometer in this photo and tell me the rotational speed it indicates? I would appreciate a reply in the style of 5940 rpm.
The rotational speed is 6800 rpm
